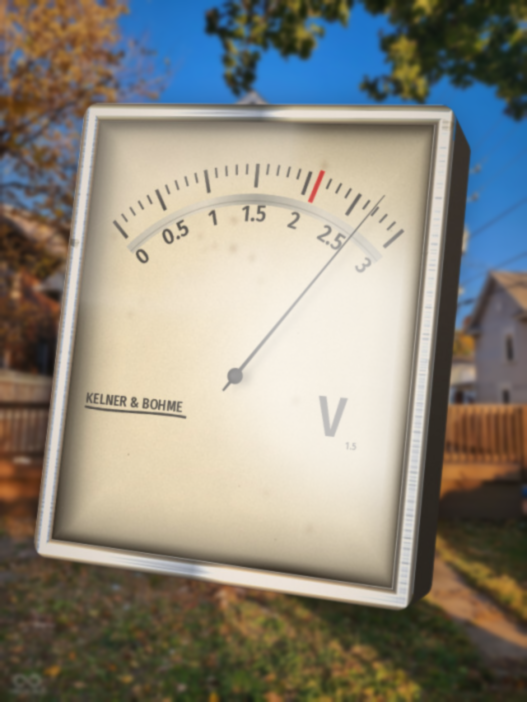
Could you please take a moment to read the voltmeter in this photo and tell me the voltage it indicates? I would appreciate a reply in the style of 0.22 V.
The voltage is 2.7 V
